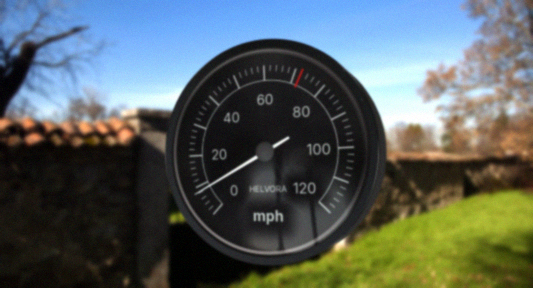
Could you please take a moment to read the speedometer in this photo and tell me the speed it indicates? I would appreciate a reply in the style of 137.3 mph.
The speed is 8 mph
